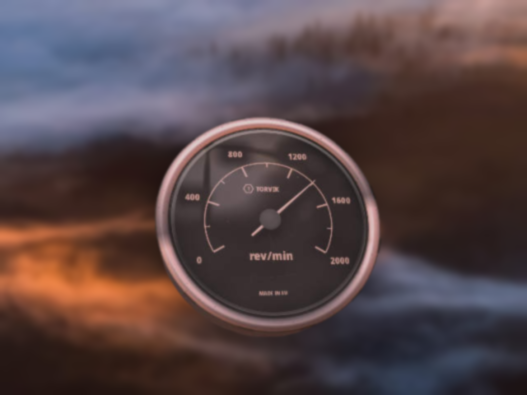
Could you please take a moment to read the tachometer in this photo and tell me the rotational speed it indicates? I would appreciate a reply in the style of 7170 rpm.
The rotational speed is 1400 rpm
